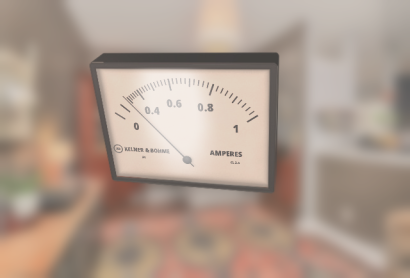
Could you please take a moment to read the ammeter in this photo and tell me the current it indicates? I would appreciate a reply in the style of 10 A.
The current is 0.3 A
